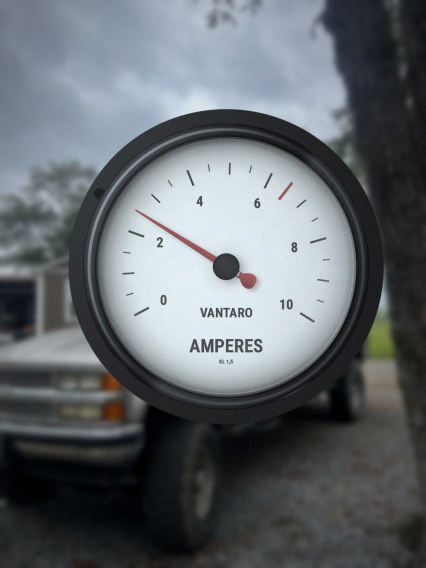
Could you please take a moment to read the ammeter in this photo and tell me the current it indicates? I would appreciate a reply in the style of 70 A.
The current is 2.5 A
